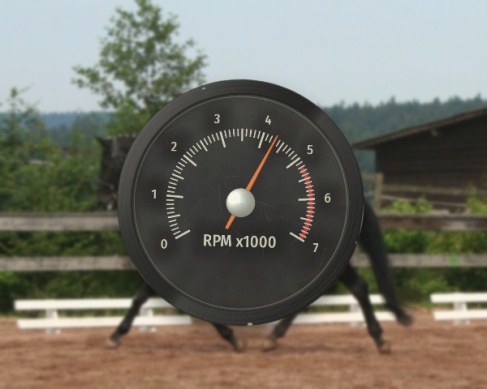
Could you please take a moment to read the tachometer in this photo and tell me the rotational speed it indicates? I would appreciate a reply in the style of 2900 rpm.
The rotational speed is 4300 rpm
